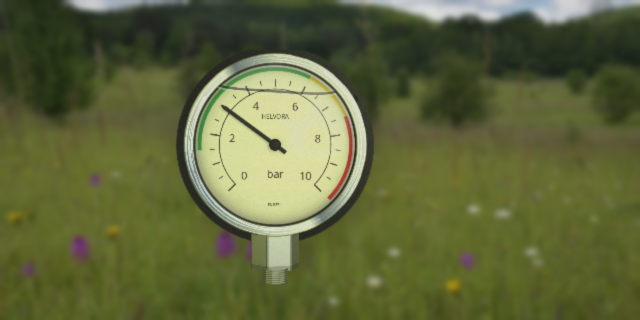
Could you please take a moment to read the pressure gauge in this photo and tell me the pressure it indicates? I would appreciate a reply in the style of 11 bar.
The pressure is 3 bar
